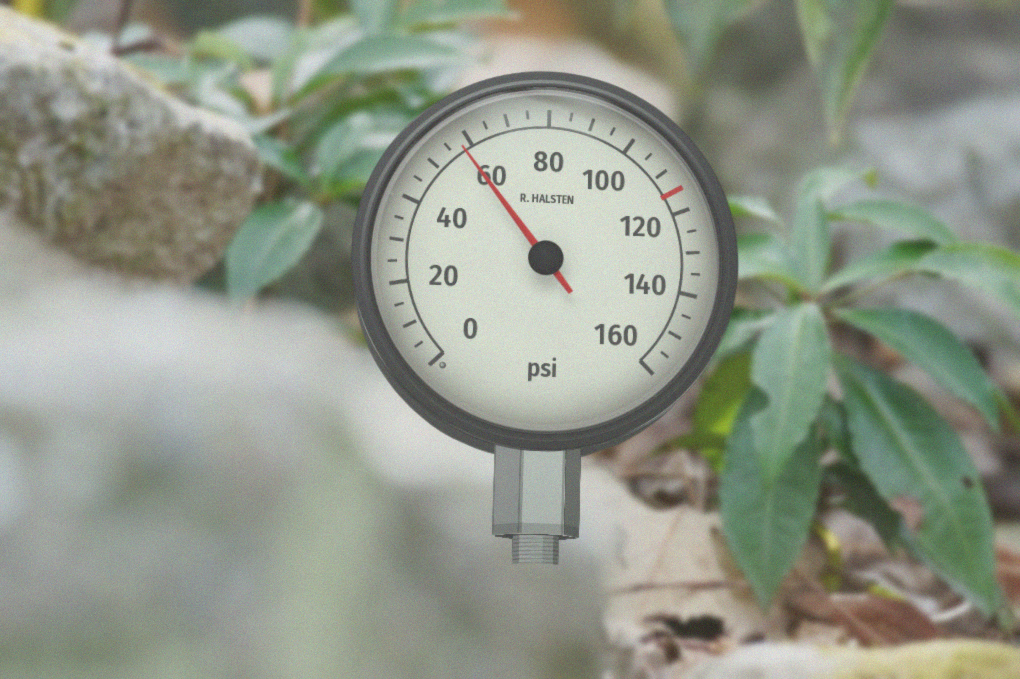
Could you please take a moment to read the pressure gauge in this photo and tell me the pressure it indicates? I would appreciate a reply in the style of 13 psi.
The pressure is 57.5 psi
